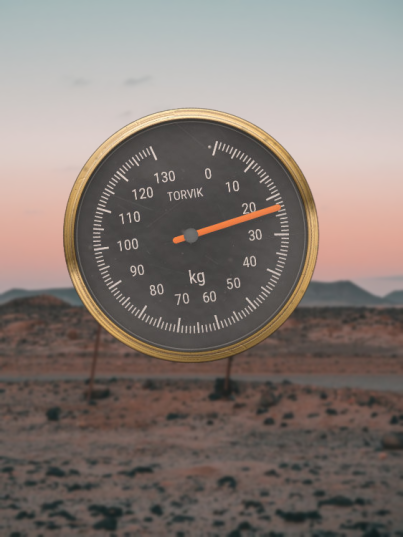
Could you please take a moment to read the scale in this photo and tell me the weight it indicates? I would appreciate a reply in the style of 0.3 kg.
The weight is 23 kg
